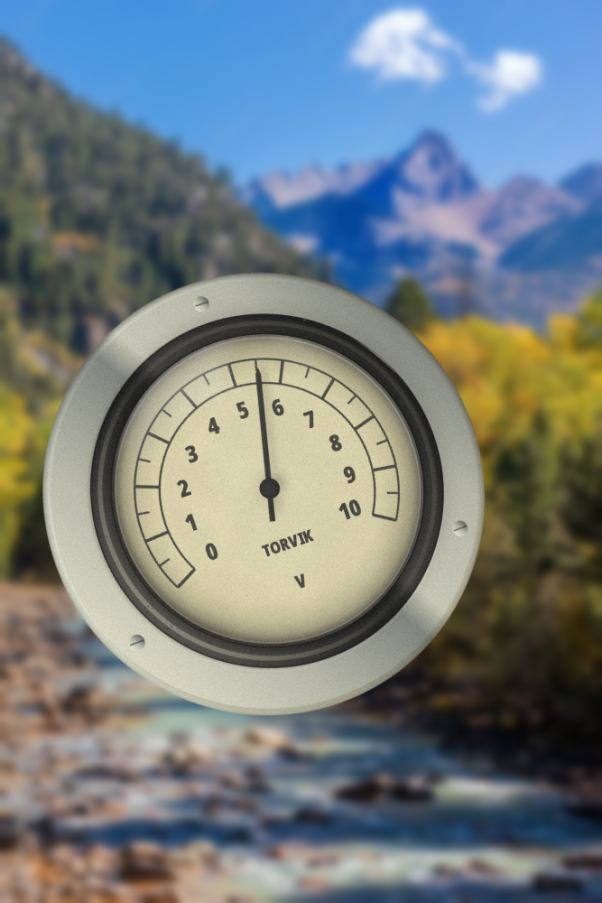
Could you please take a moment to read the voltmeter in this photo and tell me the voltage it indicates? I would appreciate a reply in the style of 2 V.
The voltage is 5.5 V
